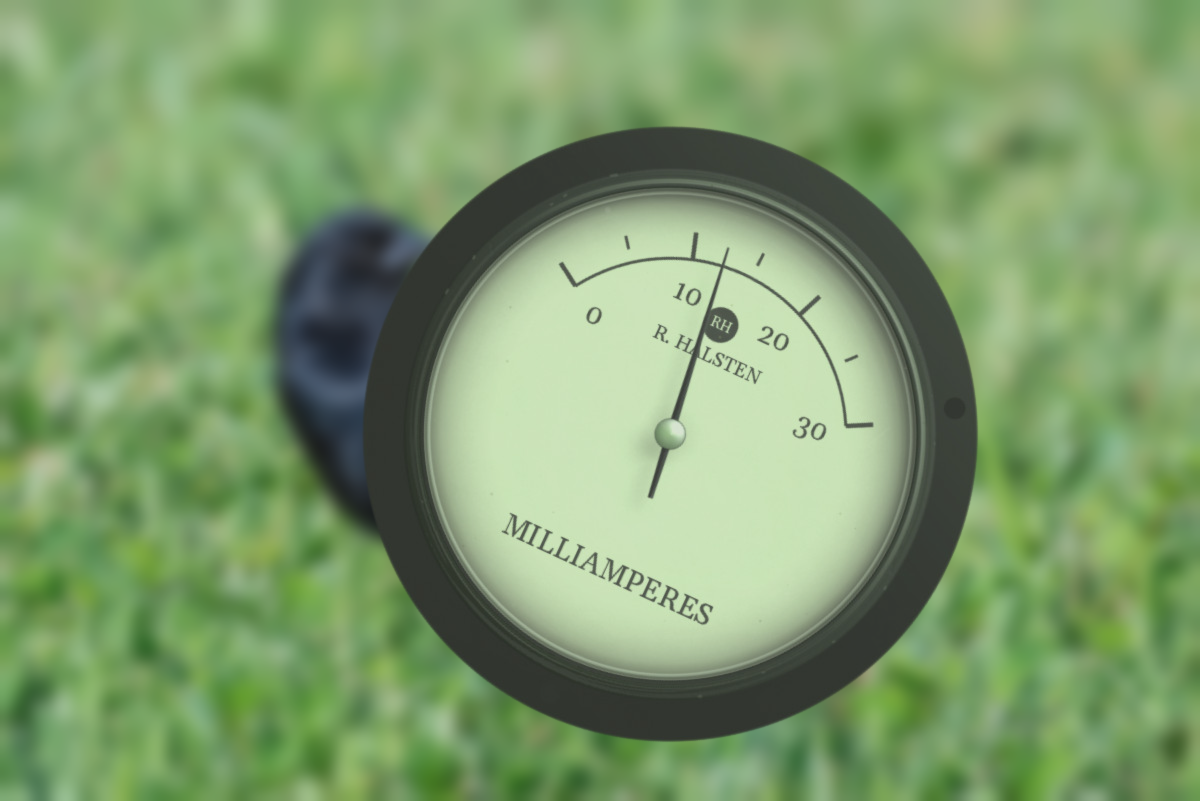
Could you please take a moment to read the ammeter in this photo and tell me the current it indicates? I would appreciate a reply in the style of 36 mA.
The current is 12.5 mA
